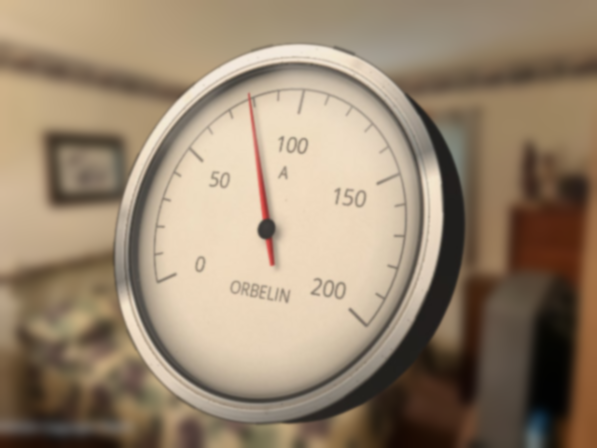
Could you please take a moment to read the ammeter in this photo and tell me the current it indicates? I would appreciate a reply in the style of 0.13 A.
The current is 80 A
